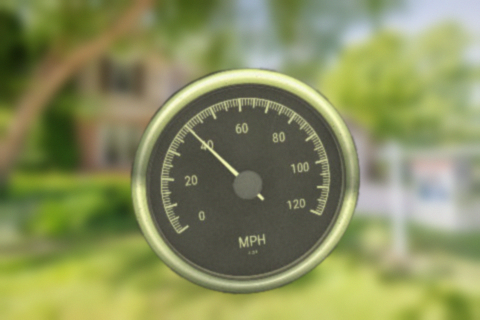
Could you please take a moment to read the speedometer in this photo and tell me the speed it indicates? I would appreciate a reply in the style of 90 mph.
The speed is 40 mph
